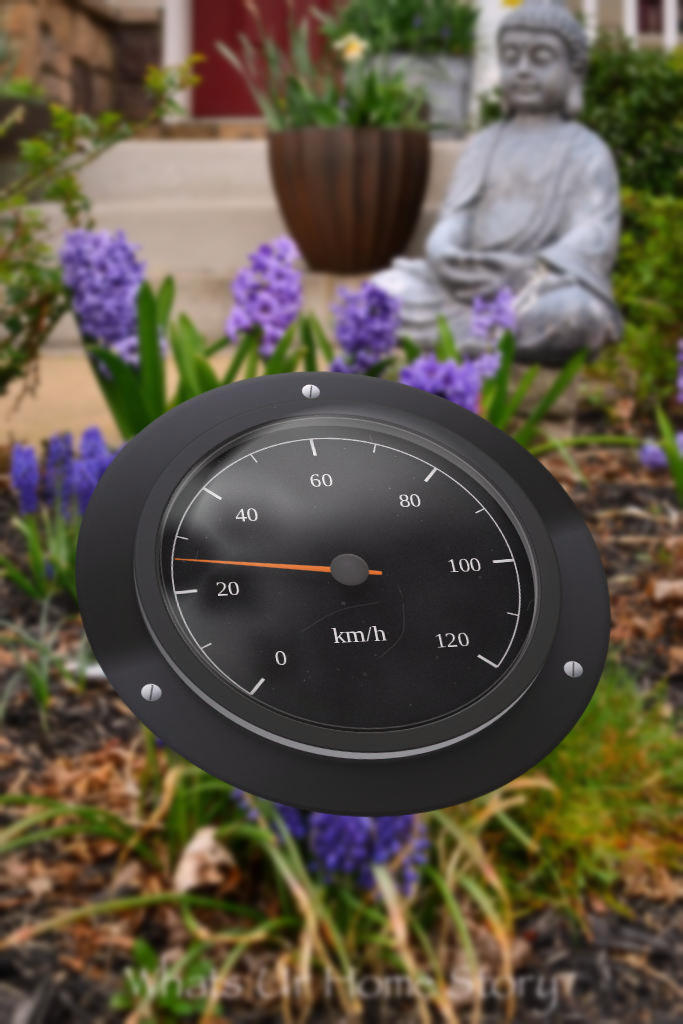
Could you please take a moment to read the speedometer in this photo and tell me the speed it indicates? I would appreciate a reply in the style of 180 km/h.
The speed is 25 km/h
